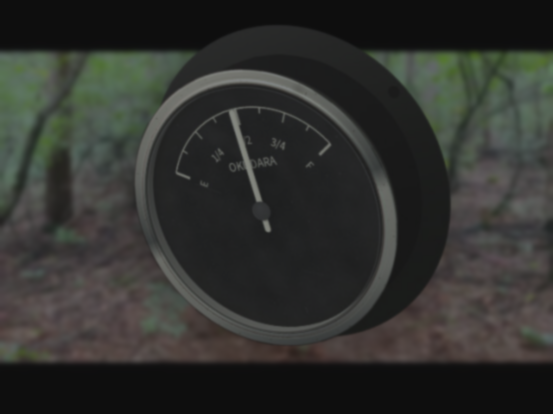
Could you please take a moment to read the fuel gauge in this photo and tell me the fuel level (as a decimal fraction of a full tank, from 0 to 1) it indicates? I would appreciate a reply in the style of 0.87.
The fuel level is 0.5
